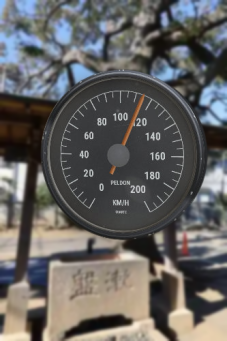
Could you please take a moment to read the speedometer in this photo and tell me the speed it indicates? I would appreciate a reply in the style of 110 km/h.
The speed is 115 km/h
